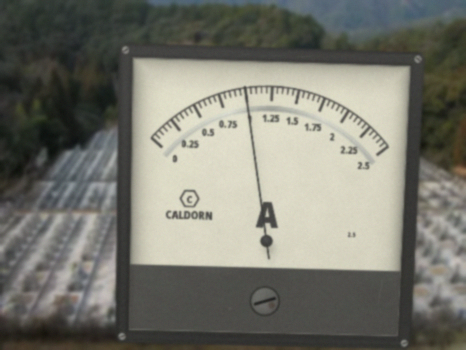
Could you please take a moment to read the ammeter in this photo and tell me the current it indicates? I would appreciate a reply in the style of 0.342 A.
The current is 1 A
